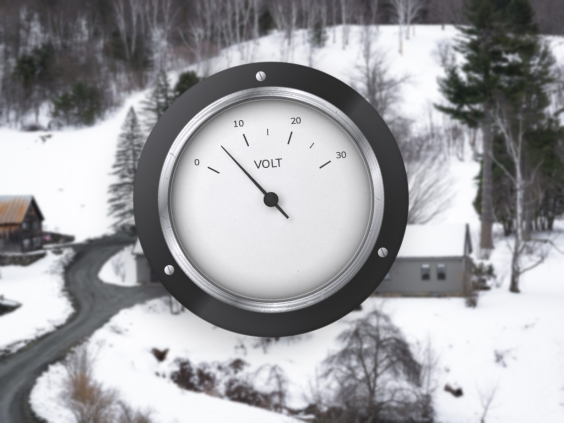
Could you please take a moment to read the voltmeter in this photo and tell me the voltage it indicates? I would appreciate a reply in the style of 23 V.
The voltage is 5 V
